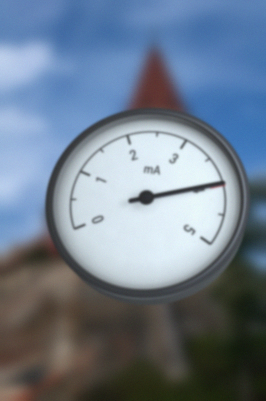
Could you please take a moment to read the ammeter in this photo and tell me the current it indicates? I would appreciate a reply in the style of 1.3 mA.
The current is 4 mA
